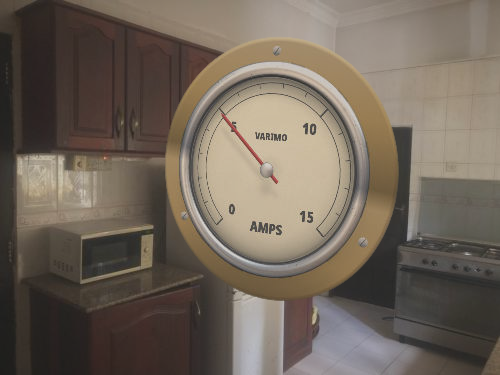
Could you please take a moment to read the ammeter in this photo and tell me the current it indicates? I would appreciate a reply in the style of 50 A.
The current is 5 A
